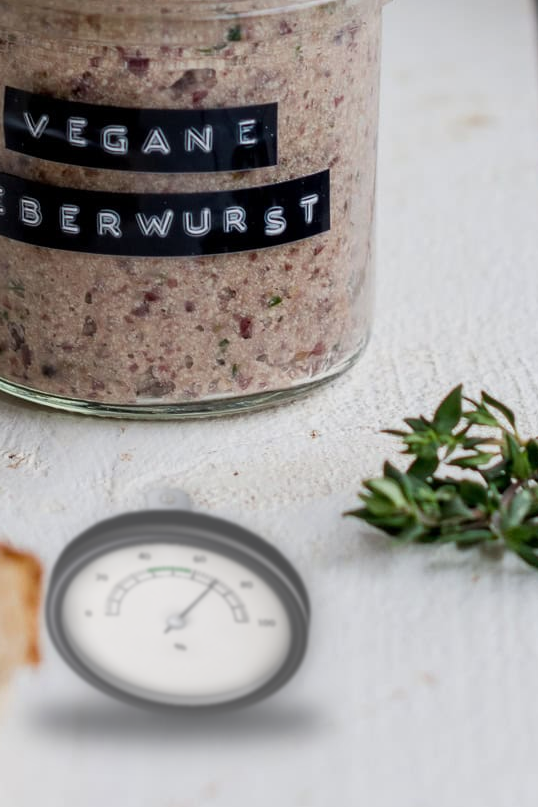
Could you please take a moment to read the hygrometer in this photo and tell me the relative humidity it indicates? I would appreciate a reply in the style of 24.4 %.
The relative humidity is 70 %
